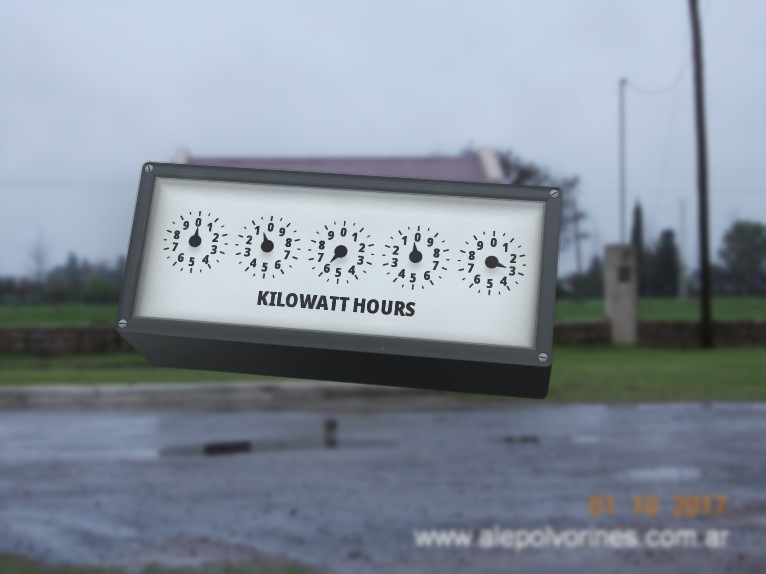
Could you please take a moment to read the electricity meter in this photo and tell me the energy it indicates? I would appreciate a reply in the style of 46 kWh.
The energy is 603 kWh
